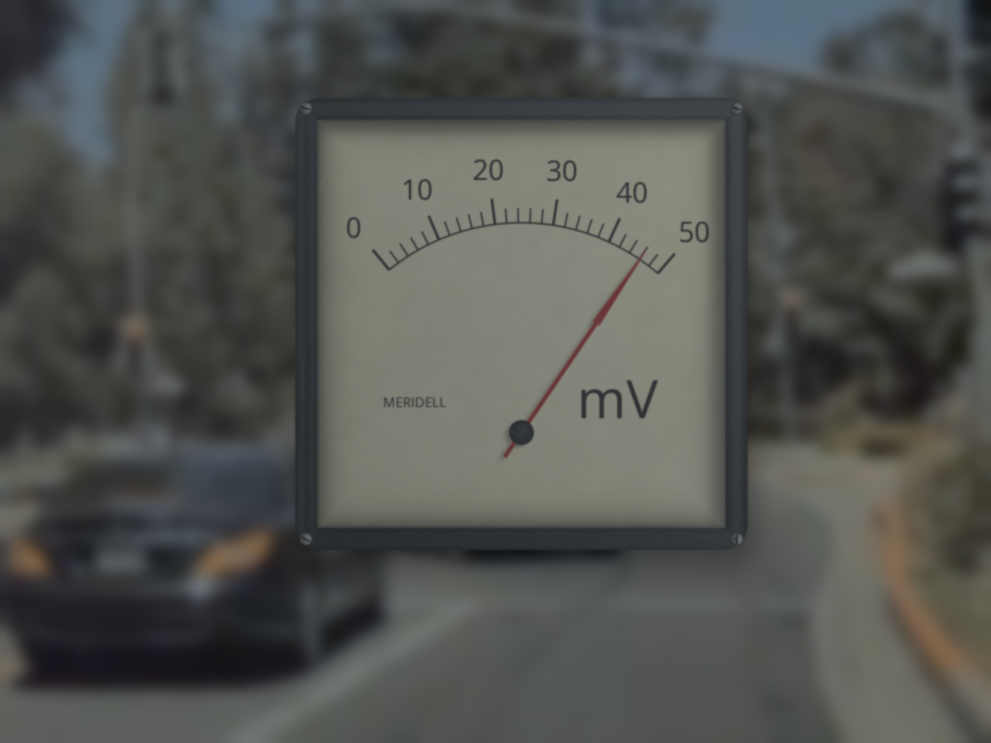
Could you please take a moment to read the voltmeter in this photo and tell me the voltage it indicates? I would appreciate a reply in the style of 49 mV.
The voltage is 46 mV
